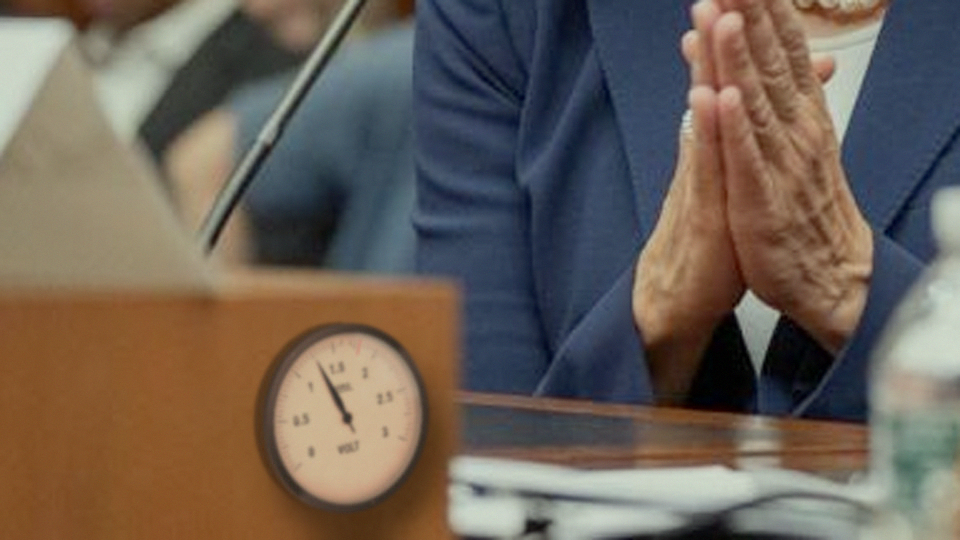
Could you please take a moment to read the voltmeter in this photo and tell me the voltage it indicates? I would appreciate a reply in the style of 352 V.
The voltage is 1.25 V
